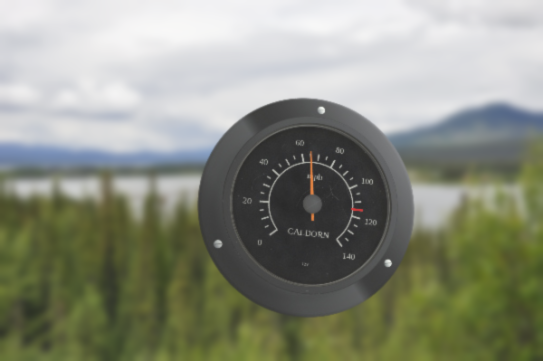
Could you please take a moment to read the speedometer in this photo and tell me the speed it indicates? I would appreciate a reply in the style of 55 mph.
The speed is 65 mph
